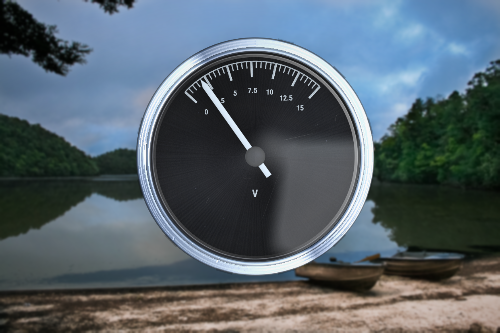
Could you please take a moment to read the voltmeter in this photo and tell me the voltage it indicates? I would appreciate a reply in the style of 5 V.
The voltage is 2 V
